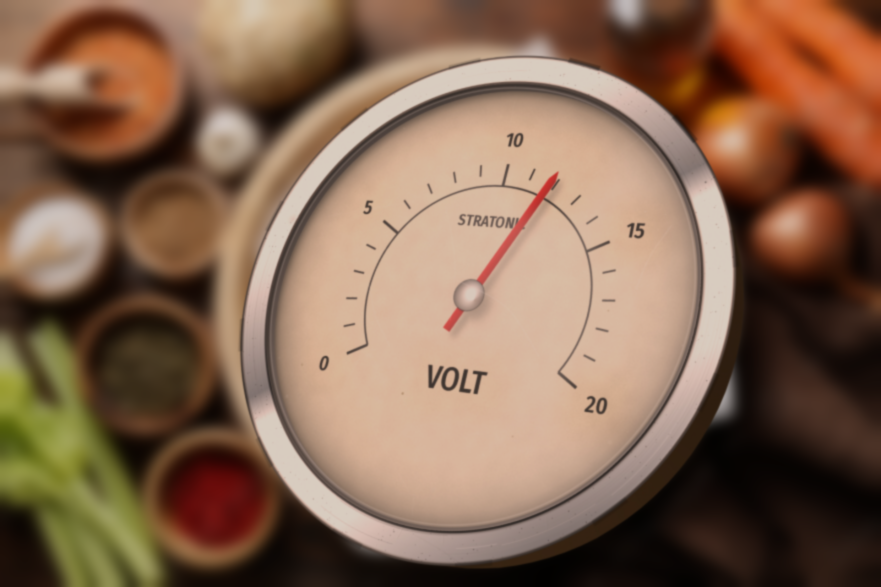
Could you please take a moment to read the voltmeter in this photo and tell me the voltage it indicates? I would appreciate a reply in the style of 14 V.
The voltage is 12 V
